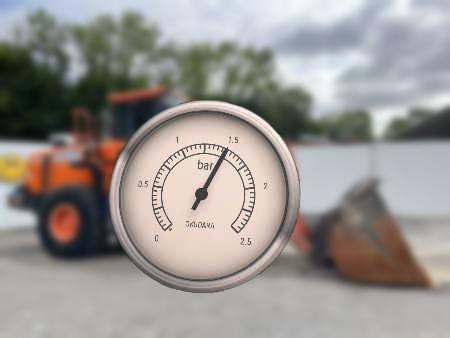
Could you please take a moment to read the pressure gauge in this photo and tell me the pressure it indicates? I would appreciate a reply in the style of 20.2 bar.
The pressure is 1.5 bar
